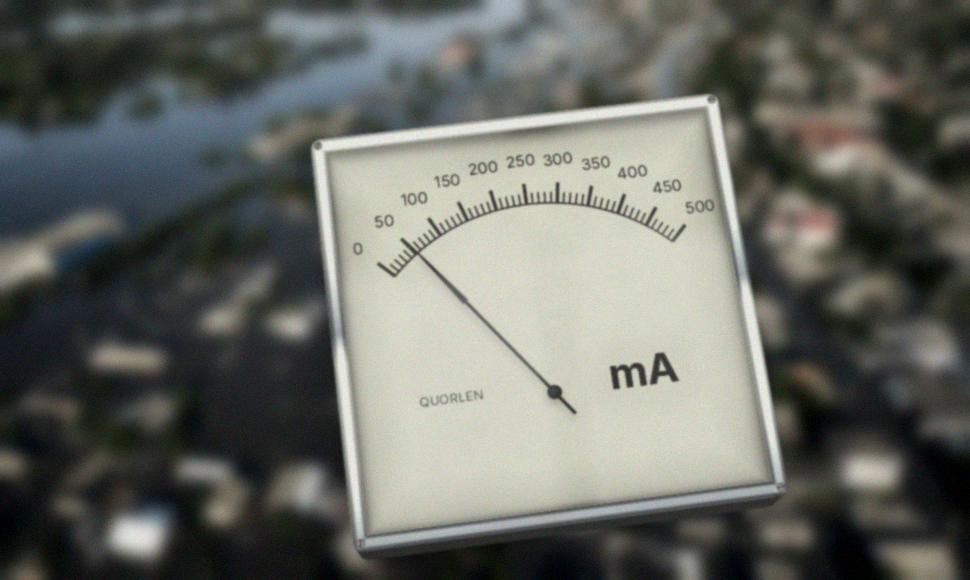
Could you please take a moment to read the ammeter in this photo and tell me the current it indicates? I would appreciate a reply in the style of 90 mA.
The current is 50 mA
